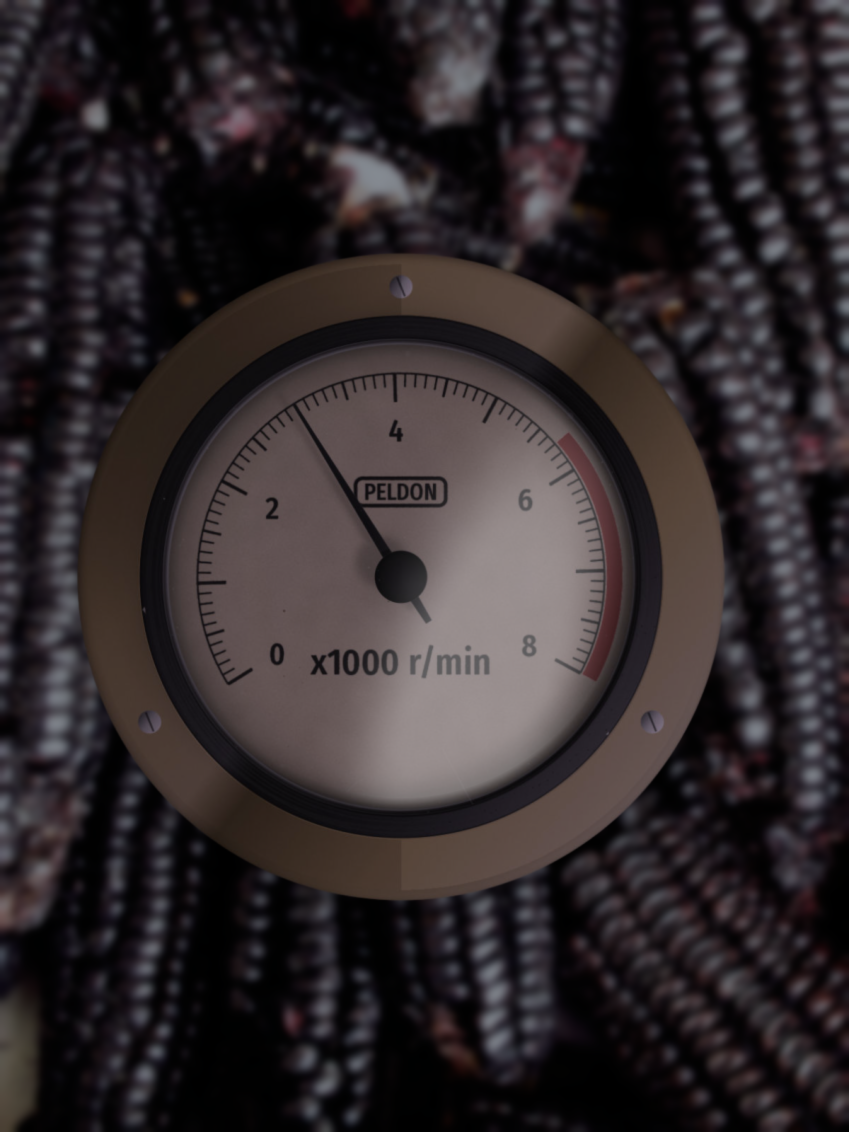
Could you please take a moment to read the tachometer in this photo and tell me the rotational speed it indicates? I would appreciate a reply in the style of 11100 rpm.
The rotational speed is 3000 rpm
